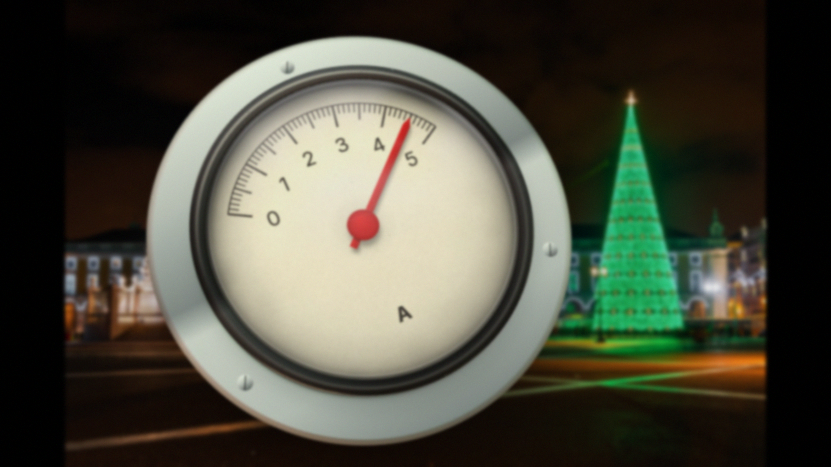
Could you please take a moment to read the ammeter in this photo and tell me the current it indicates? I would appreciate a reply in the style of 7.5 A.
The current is 4.5 A
